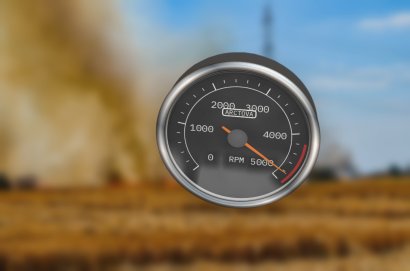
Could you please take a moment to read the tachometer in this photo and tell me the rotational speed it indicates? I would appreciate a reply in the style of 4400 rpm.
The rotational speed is 4800 rpm
